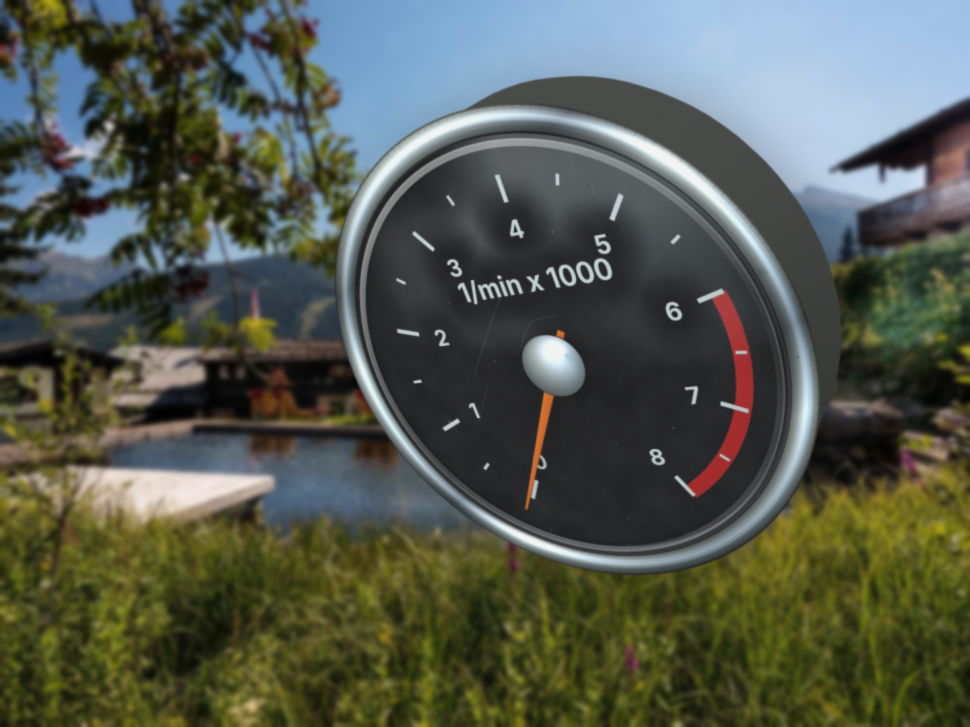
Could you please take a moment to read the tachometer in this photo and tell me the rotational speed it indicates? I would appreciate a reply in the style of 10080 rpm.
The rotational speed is 0 rpm
